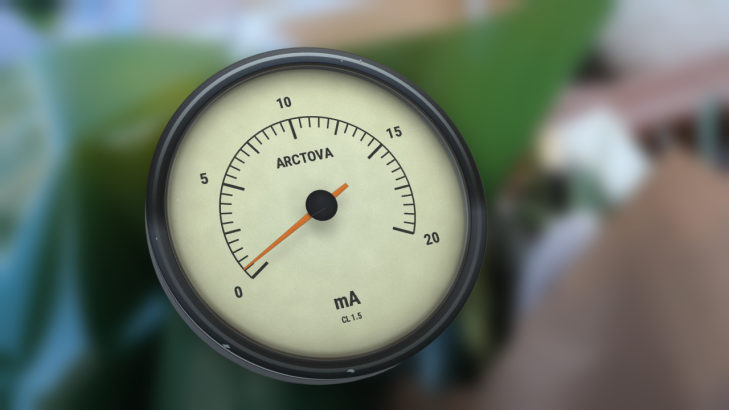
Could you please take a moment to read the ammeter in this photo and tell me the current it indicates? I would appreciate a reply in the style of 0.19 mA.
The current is 0.5 mA
